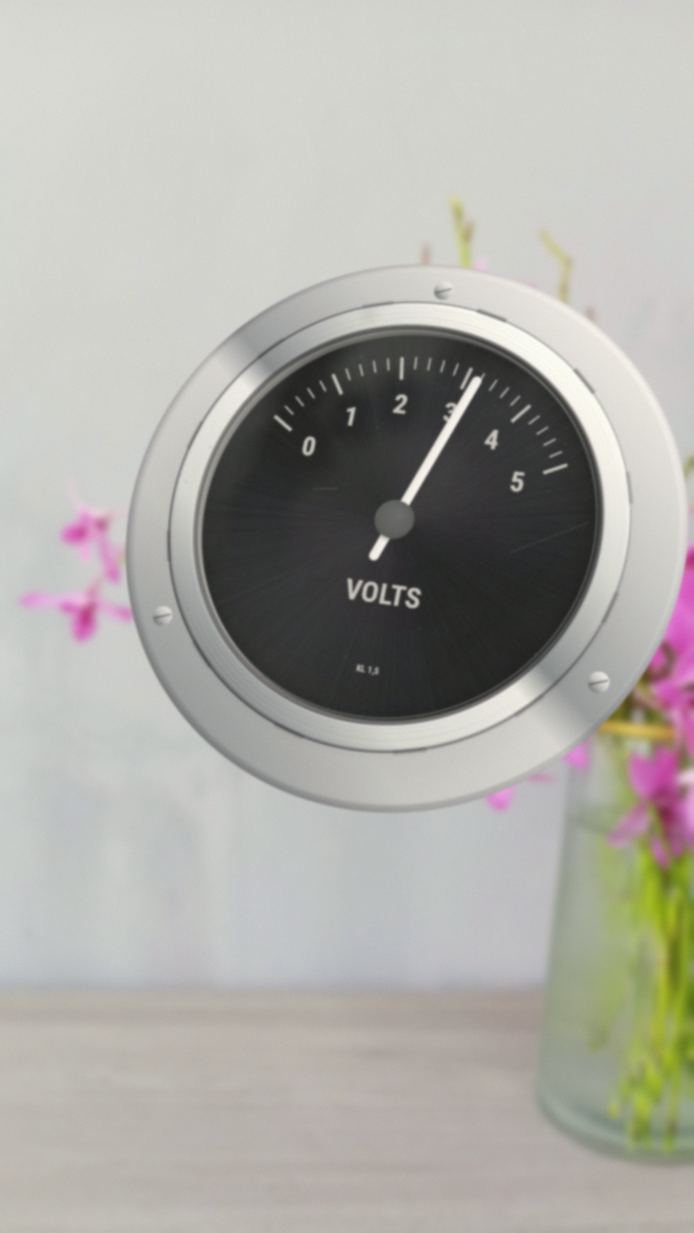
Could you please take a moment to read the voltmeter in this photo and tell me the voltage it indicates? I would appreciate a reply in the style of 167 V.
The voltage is 3.2 V
